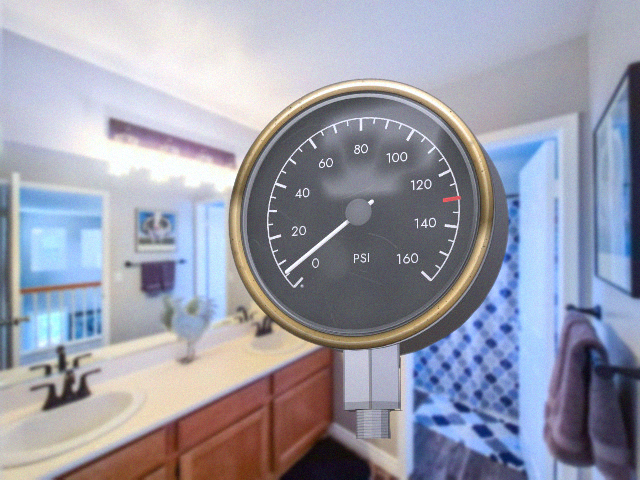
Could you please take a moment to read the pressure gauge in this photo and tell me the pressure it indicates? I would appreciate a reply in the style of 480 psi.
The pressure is 5 psi
